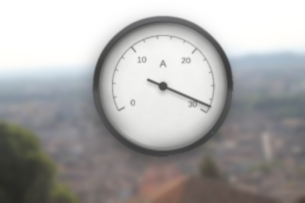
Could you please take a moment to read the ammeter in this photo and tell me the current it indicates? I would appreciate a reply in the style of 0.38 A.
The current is 29 A
